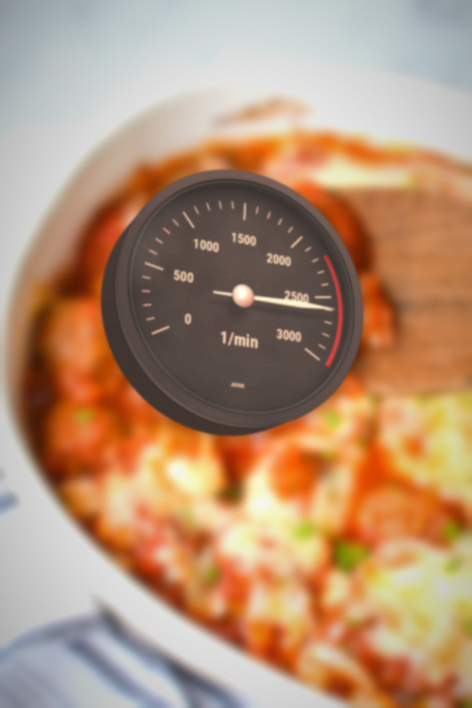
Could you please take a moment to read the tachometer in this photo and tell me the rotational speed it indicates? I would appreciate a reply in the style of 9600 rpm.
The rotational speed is 2600 rpm
